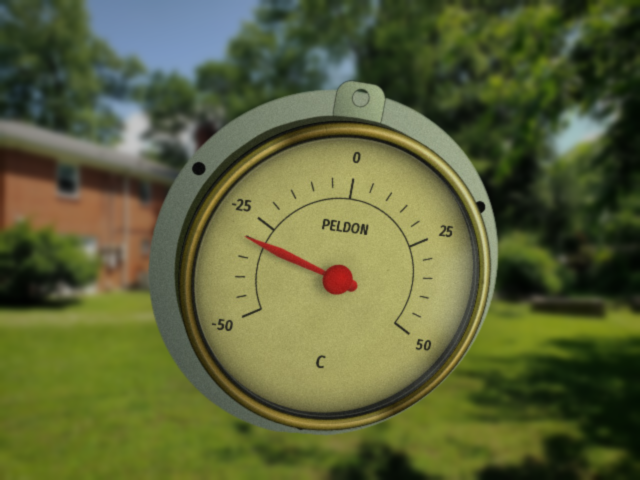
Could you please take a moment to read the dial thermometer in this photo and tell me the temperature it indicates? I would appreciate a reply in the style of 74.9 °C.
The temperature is -30 °C
